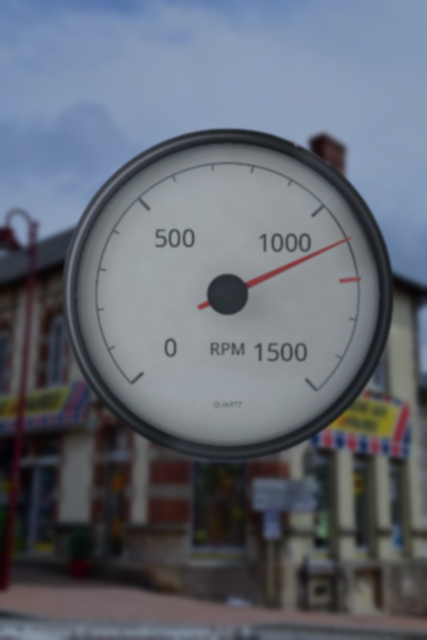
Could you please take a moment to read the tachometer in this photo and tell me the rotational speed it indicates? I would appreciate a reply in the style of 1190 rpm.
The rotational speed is 1100 rpm
